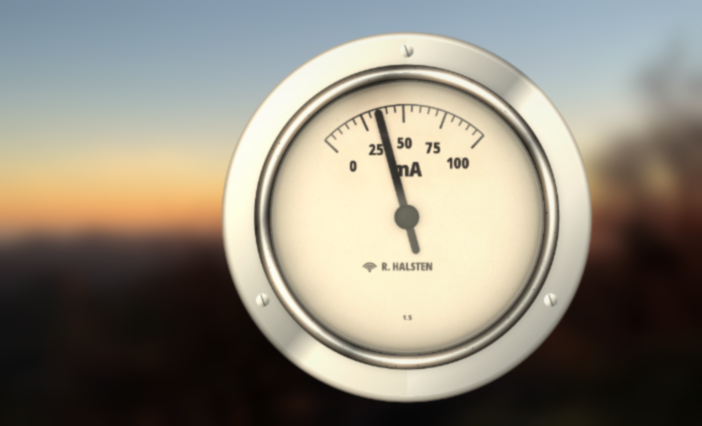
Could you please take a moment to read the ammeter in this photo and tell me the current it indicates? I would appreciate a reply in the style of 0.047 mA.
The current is 35 mA
